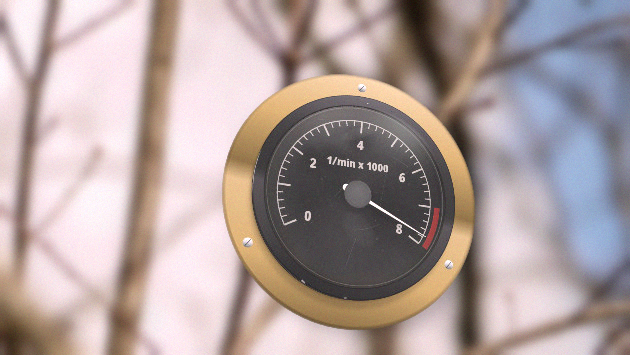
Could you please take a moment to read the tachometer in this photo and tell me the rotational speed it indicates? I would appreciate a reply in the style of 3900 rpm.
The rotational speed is 7800 rpm
